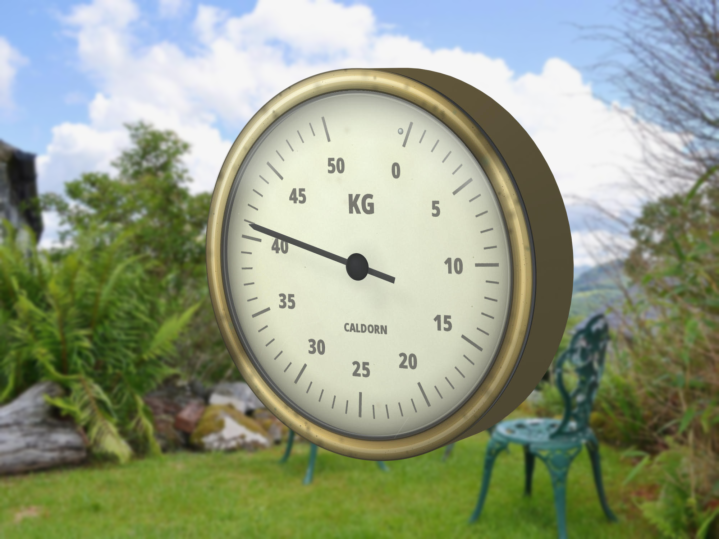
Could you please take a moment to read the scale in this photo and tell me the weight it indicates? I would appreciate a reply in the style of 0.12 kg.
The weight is 41 kg
